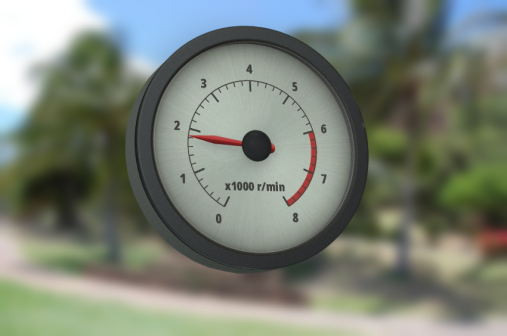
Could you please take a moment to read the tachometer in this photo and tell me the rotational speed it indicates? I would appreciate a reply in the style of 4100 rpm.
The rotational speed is 1800 rpm
